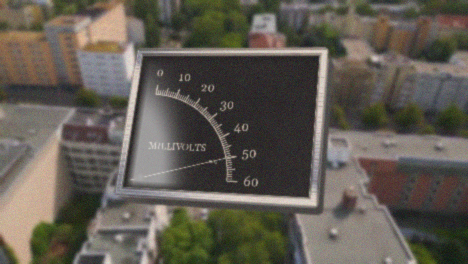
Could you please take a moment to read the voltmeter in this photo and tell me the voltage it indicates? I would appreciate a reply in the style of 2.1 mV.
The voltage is 50 mV
